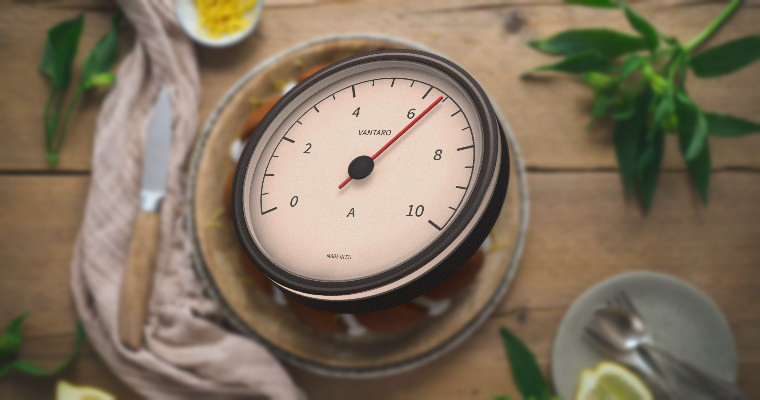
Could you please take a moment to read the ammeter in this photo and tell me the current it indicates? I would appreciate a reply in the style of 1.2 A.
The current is 6.5 A
